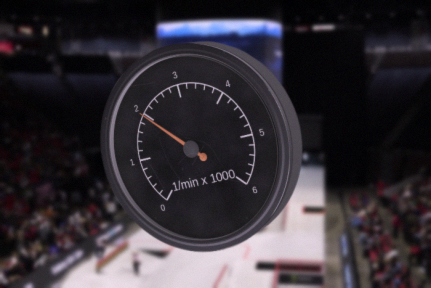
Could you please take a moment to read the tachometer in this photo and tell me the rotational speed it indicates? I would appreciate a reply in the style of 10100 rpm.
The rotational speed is 2000 rpm
